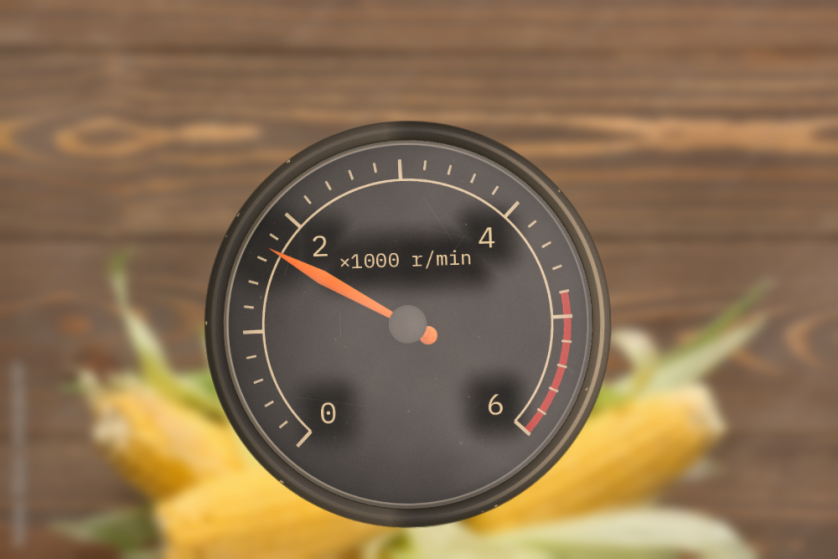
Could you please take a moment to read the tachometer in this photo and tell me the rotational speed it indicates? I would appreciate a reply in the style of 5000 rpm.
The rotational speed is 1700 rpm
